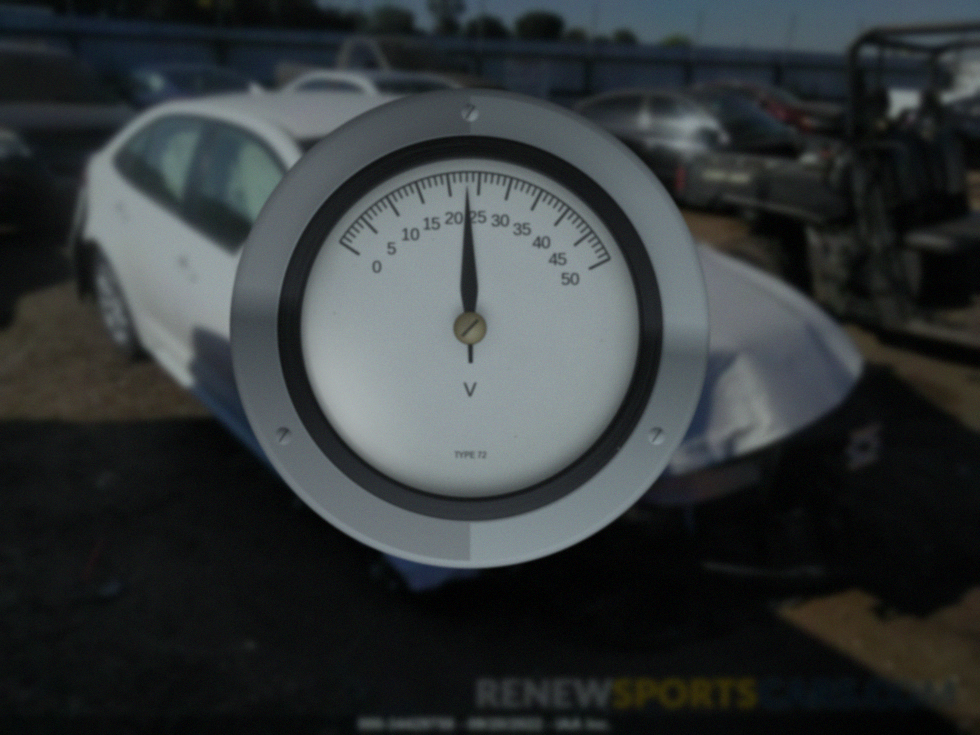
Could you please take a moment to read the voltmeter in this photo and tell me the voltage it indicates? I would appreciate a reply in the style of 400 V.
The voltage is 23 V
